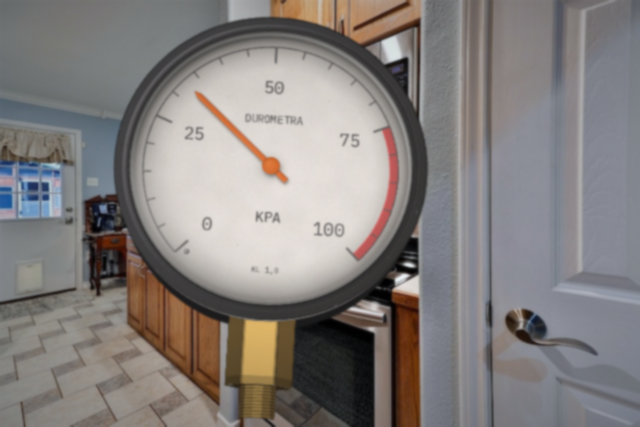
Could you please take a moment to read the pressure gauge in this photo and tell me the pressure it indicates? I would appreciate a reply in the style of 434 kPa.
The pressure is 32.5 kPa
